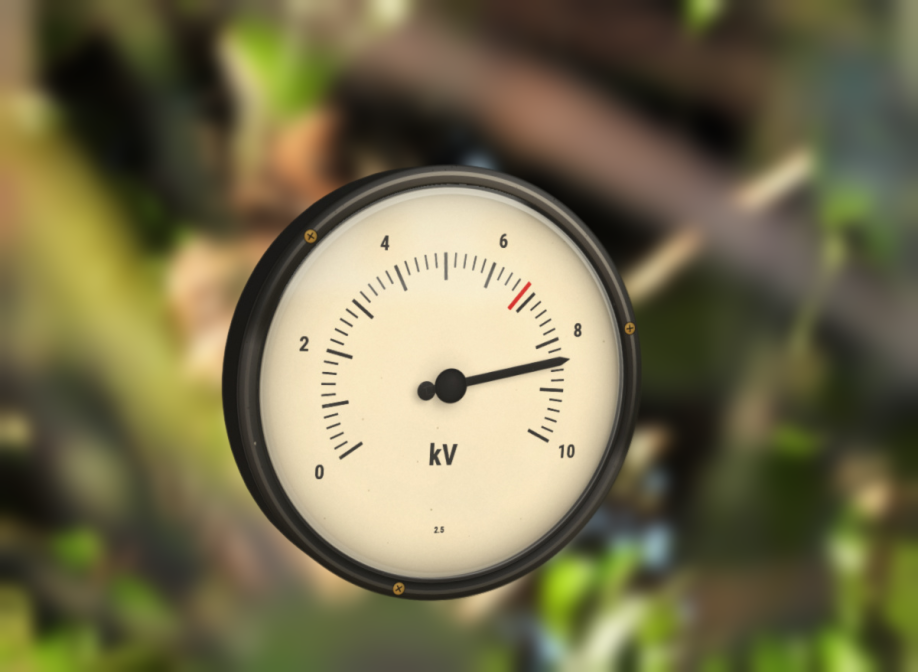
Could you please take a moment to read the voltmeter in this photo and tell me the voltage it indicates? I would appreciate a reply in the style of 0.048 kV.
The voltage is 8.4 kV
